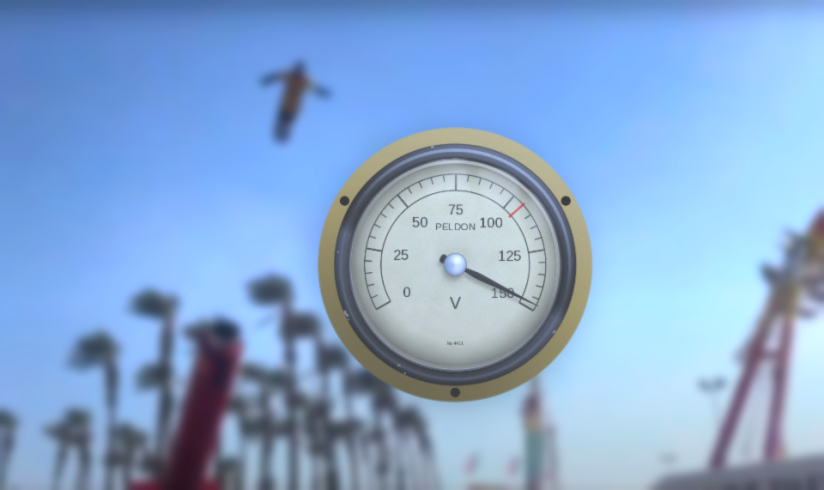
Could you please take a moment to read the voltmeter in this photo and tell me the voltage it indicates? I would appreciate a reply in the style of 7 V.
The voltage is 147.5 V
